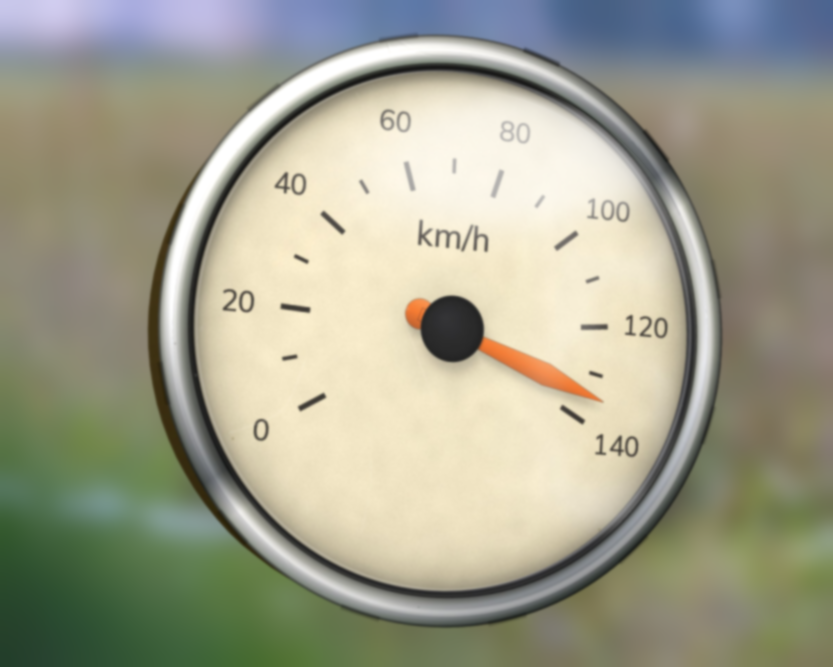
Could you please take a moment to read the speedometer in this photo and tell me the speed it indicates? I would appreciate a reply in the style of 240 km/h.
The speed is 135 km/h
